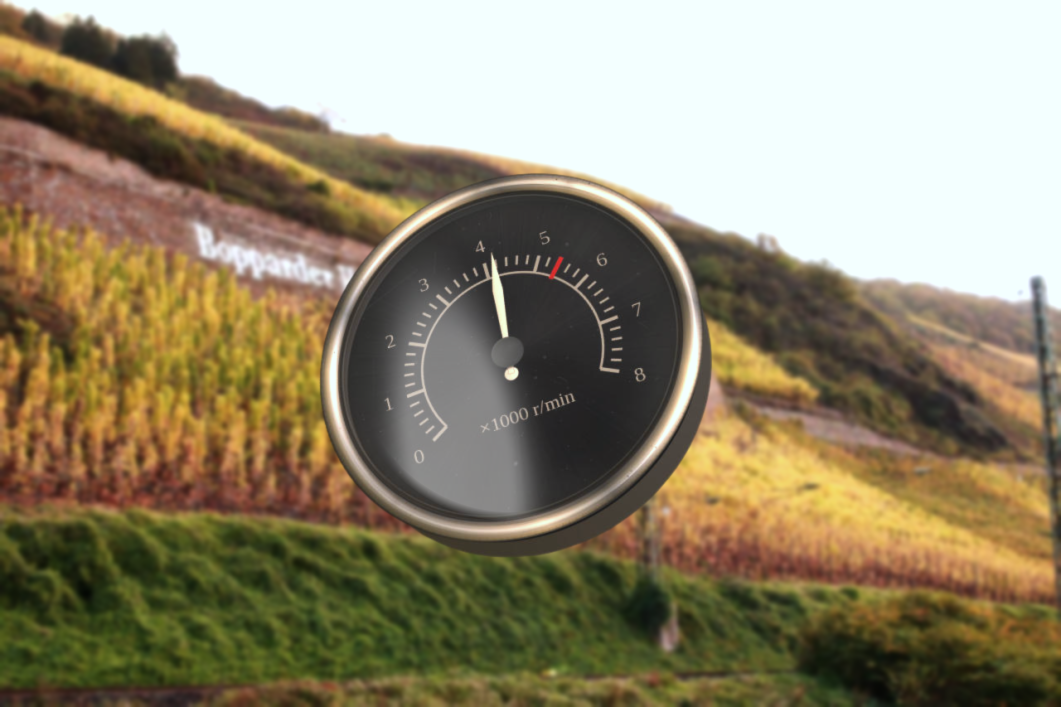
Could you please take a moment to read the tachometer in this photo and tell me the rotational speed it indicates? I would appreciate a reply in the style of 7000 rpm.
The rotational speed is 4200 rpm
